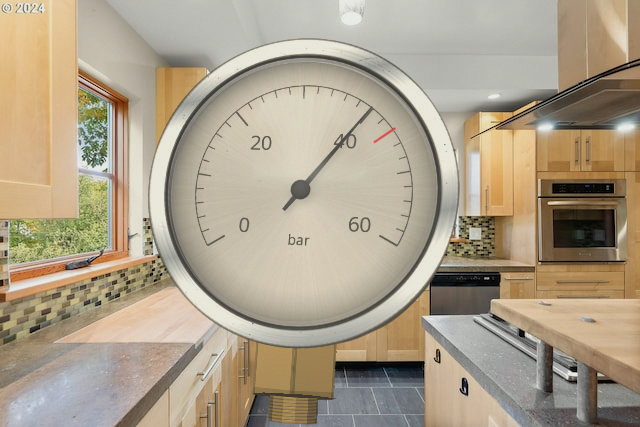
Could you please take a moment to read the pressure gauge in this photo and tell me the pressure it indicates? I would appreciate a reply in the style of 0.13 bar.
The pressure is 40 bar
